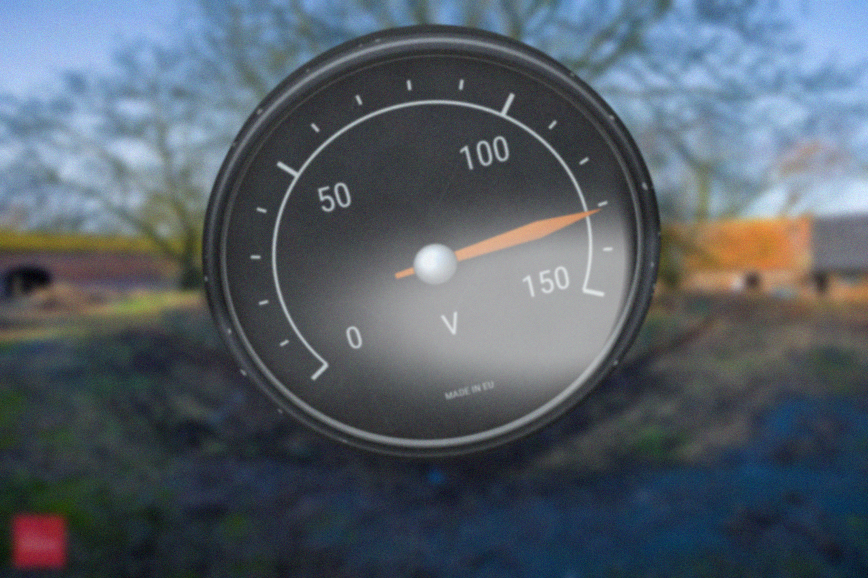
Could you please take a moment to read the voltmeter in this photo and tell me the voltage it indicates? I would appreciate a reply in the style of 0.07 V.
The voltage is 130 V
